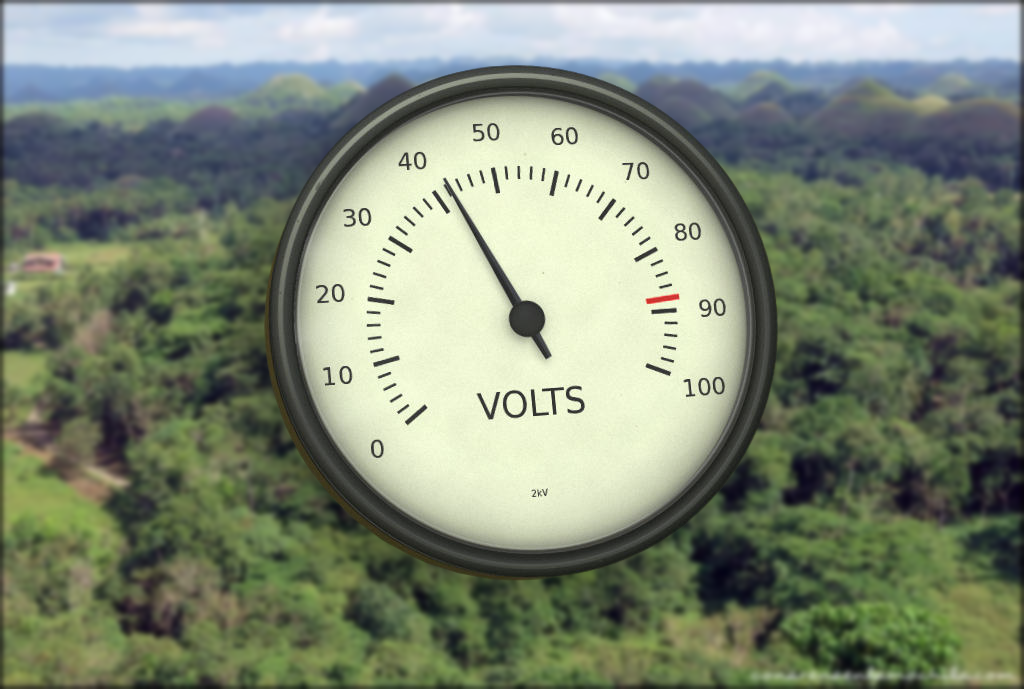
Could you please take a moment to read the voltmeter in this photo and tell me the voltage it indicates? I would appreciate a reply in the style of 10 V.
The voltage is 42 V
